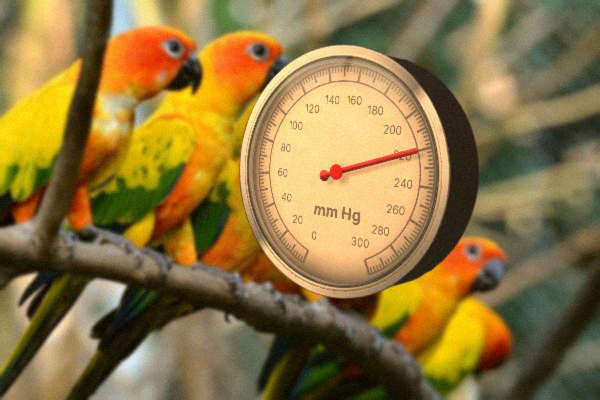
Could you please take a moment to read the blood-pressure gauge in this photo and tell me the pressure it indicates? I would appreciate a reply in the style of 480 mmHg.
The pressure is 220 mmHg
